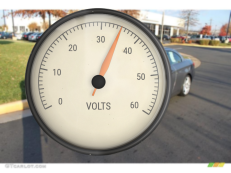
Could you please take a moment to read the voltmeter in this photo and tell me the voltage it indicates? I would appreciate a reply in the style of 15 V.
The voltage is 35 V
